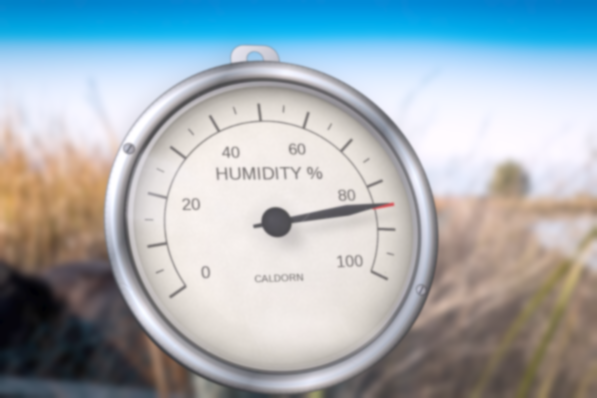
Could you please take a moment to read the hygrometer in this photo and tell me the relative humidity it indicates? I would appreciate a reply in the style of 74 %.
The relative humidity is 85 %
